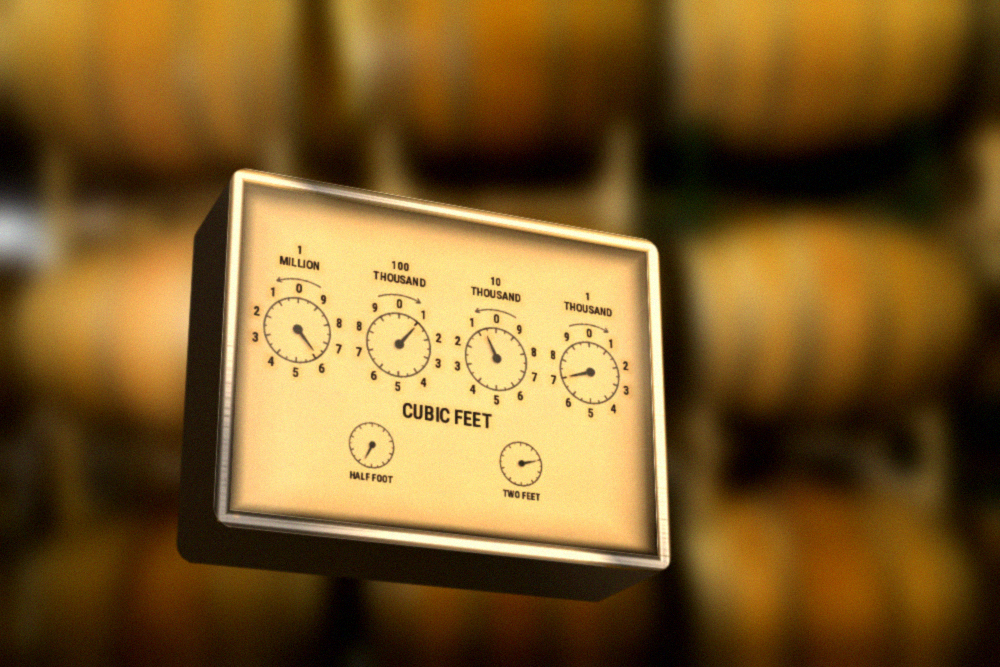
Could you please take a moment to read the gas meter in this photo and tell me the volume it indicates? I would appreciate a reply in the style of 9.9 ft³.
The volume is 610700 ft³
